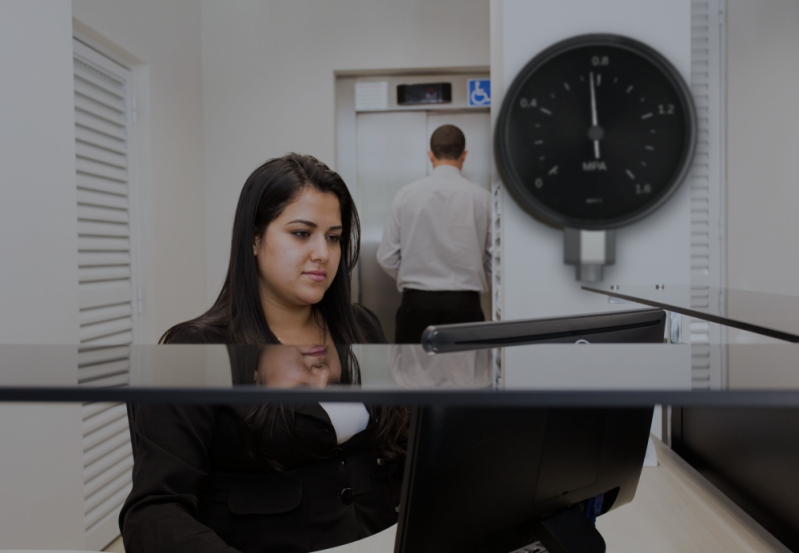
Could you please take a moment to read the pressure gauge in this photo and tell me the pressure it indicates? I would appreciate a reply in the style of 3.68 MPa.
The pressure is 0.75 MPa
